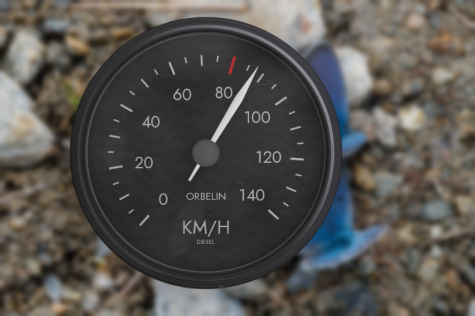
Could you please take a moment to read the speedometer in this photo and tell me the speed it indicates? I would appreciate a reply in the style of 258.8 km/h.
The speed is 87.5 km/h
